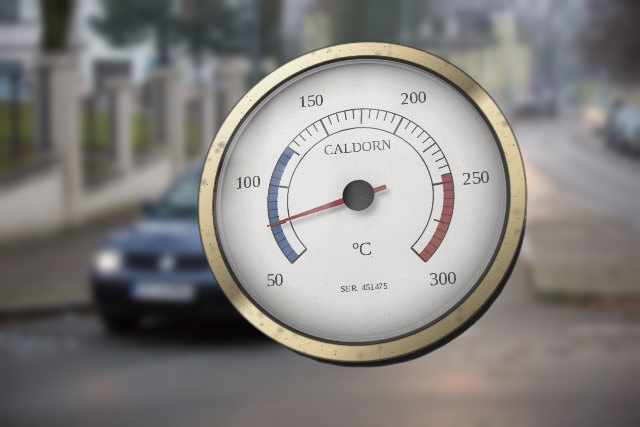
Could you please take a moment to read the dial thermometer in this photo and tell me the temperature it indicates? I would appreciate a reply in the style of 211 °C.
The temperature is 75 °C
